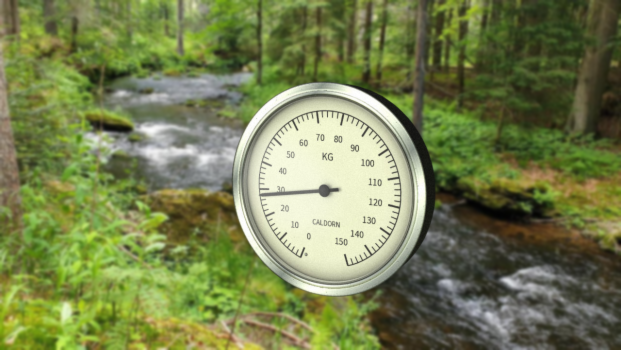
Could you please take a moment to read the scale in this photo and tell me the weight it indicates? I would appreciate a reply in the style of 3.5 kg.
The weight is 28 kg
